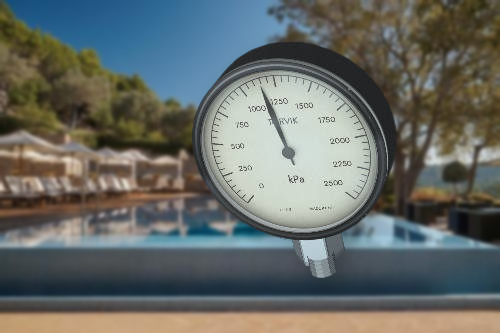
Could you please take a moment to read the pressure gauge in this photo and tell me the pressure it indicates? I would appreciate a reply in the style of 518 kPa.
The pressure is 1150 kPa
